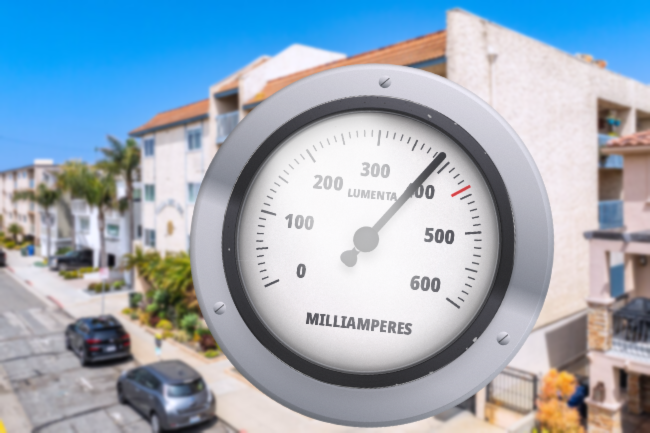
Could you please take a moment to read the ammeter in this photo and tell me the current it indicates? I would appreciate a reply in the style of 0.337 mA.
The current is 390 mA
